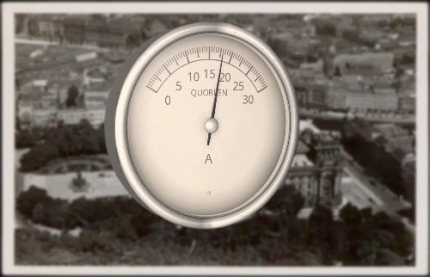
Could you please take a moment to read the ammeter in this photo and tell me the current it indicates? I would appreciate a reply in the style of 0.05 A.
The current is 17.5 A
